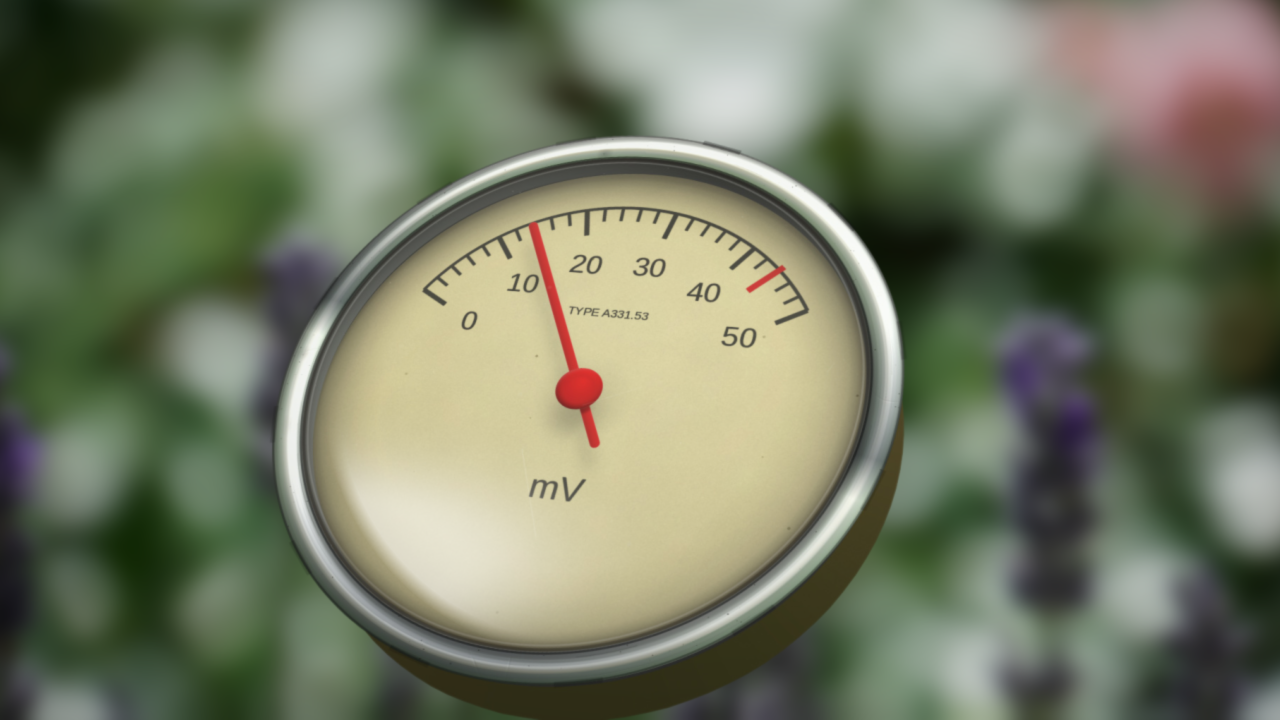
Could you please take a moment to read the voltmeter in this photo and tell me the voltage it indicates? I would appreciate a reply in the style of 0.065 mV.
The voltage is 14 mV
